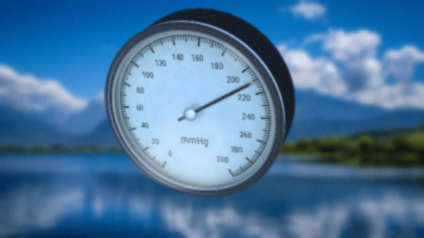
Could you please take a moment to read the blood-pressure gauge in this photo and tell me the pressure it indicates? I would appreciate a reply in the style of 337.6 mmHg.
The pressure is 210 mmHg
